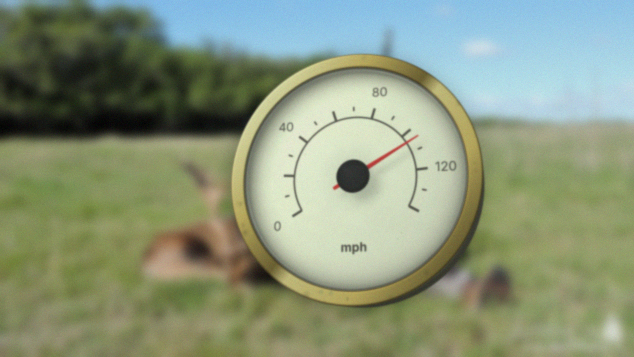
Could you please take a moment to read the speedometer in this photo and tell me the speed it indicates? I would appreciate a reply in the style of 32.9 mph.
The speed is 105 mph
